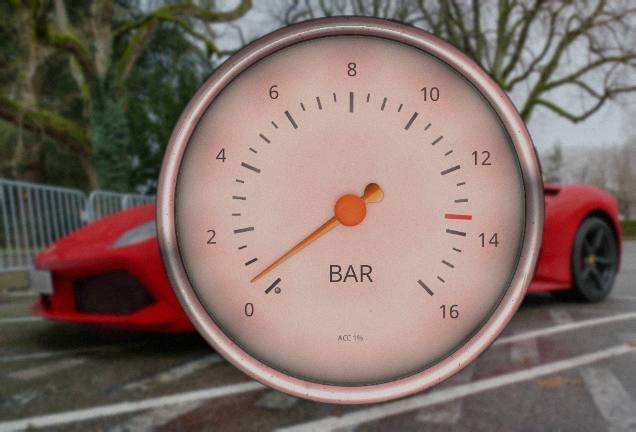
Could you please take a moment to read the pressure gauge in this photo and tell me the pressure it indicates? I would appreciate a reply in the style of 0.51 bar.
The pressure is 0.5 bar
